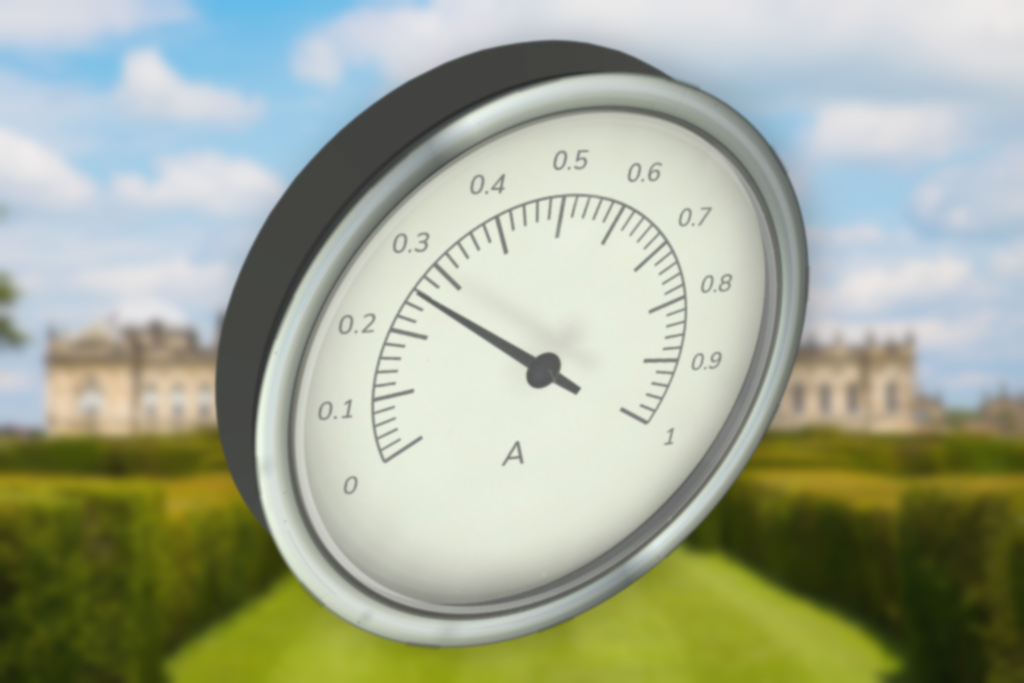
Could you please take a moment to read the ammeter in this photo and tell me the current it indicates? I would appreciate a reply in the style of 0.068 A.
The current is 0.26 A
